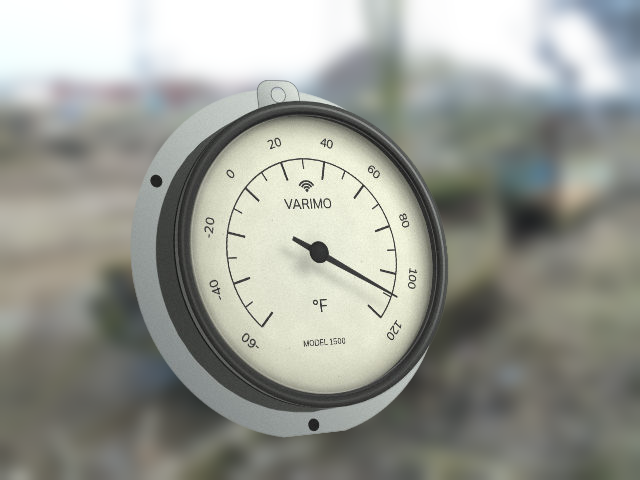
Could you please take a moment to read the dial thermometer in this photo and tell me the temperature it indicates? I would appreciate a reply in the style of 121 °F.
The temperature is 110 °F
